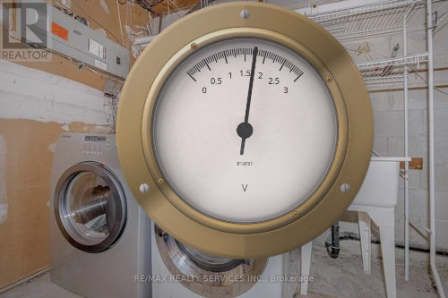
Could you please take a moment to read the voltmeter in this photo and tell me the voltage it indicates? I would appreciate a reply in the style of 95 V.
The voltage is 1.75 V
